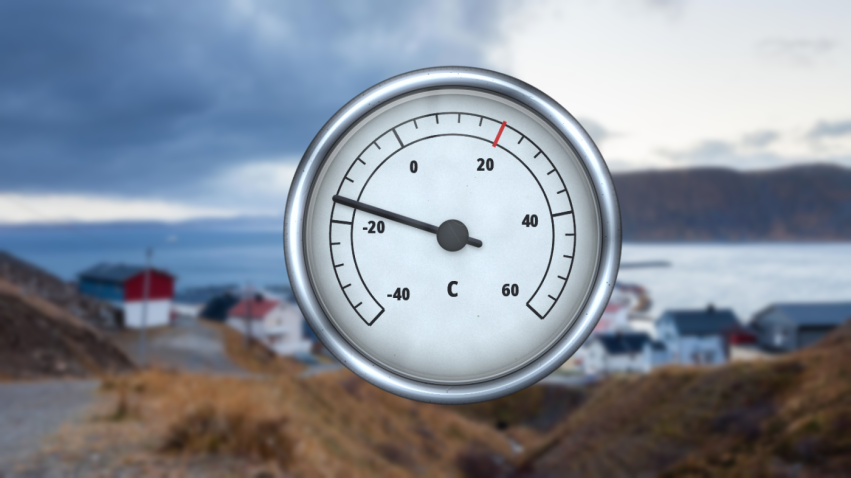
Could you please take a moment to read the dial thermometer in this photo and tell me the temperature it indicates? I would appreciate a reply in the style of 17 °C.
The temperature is -16 °C
